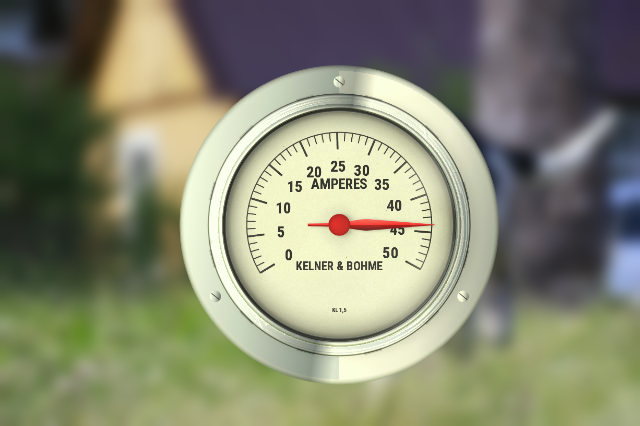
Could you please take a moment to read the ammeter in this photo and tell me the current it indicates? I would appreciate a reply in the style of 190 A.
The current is 44 A
